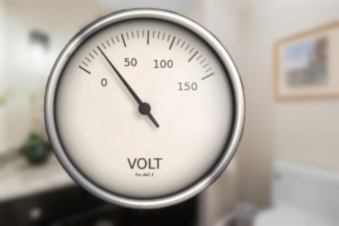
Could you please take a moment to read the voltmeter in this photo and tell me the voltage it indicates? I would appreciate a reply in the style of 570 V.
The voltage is 25 V
